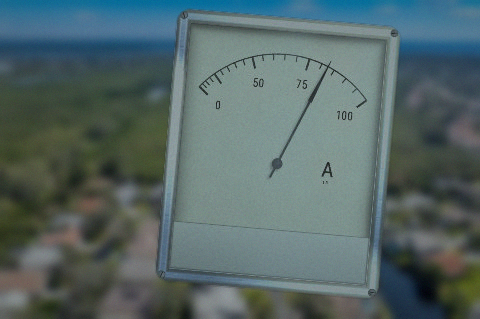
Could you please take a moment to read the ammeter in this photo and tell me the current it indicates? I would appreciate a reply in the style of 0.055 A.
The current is 82.5 A
